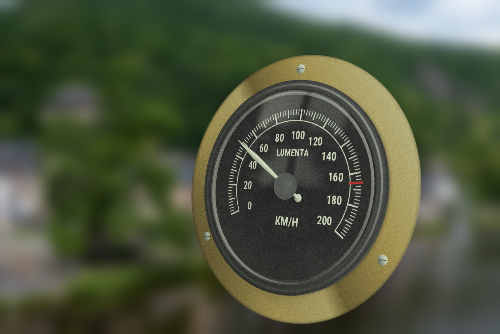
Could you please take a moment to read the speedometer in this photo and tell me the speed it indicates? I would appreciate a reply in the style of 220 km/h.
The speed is 50 km/h
